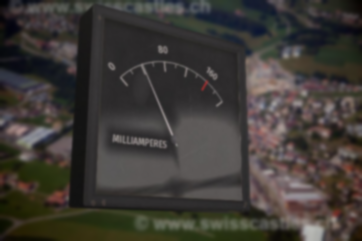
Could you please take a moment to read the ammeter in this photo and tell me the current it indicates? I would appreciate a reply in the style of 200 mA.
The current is 40 mA
